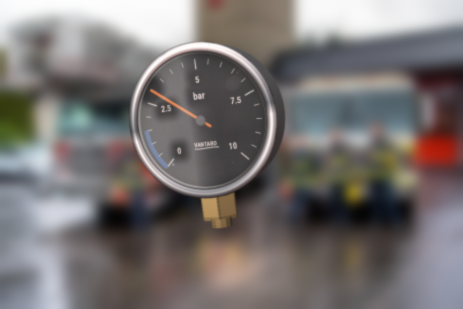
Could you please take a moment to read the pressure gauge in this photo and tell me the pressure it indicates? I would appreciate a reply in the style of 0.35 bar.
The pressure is 3 bar
